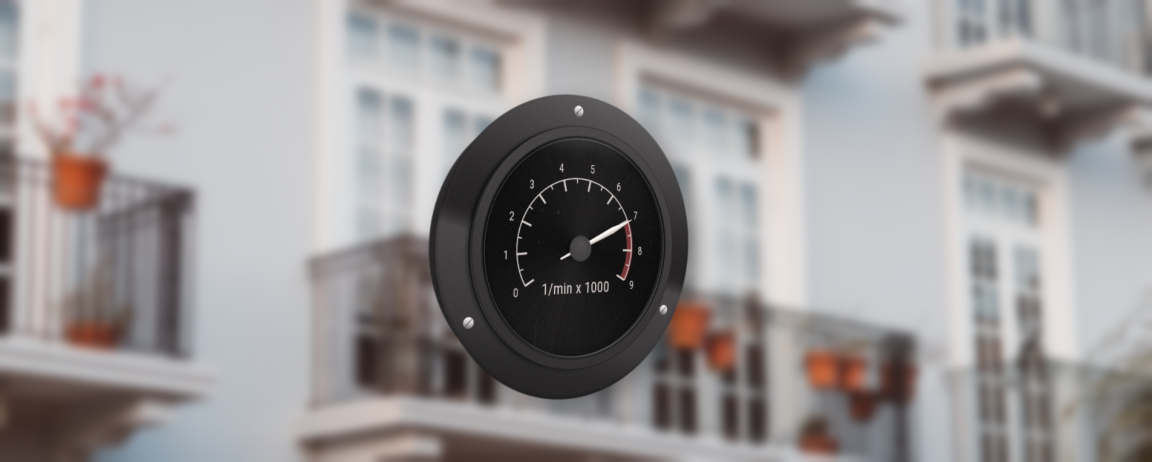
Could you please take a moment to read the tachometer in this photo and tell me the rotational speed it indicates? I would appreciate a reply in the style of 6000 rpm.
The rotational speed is 7000 rpm
